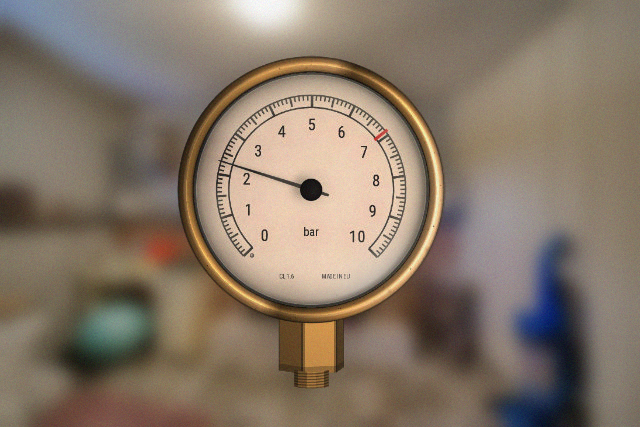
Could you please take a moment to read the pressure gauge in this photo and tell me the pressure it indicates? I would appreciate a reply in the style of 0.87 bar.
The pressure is 2.3 bar
